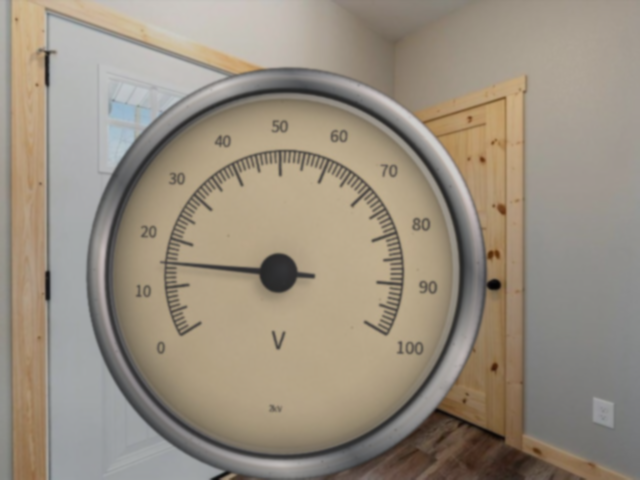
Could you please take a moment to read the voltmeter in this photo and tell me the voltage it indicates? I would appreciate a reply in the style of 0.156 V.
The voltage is 15 V
